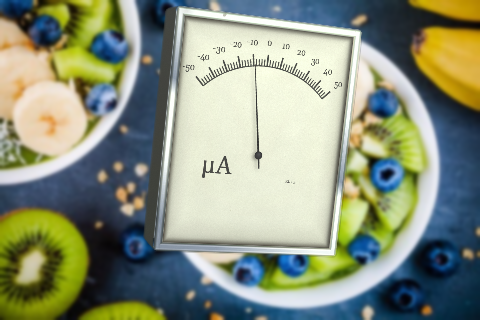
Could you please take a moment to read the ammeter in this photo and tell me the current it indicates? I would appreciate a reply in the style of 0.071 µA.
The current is -10 µA
